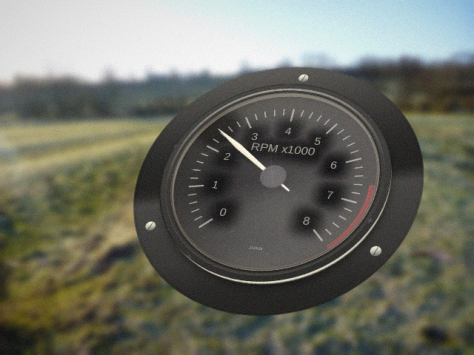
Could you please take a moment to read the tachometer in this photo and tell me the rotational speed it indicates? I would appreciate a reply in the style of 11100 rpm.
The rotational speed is 2400 rpm
